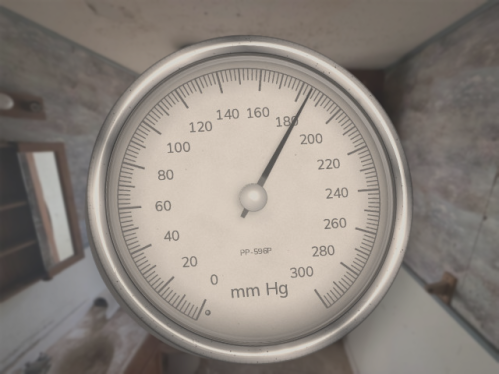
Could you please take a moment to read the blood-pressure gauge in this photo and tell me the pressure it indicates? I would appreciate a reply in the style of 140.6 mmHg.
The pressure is 184 mmHg
